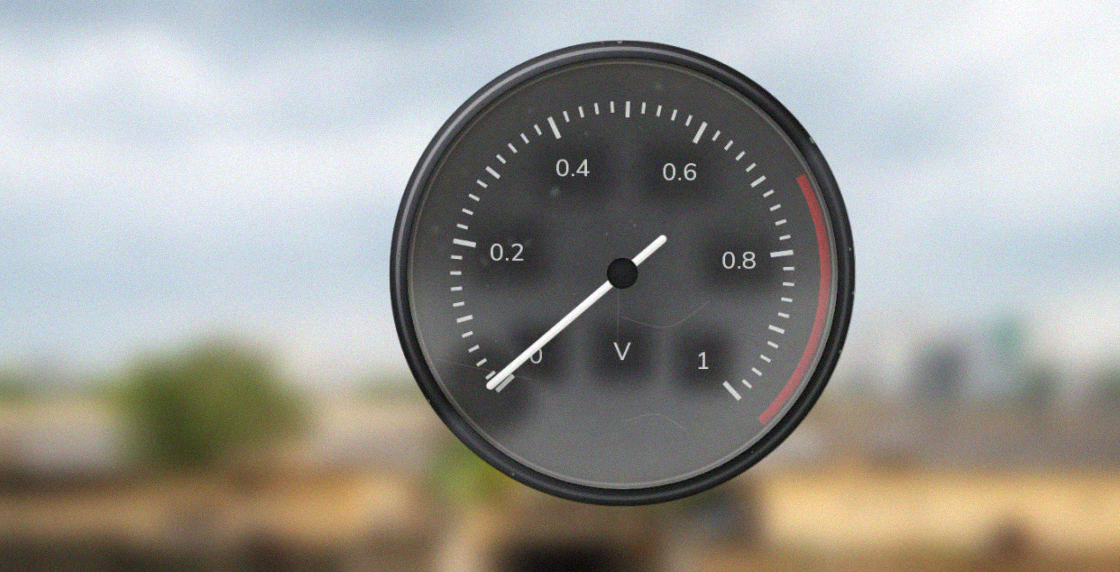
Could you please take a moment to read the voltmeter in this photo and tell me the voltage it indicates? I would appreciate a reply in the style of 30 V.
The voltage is 0.01 V
